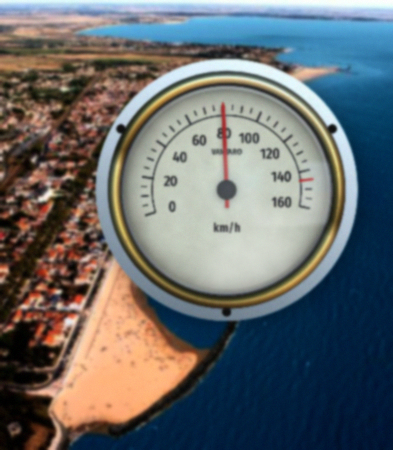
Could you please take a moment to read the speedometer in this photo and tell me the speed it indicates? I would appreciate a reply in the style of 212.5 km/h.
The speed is 80 km/h
